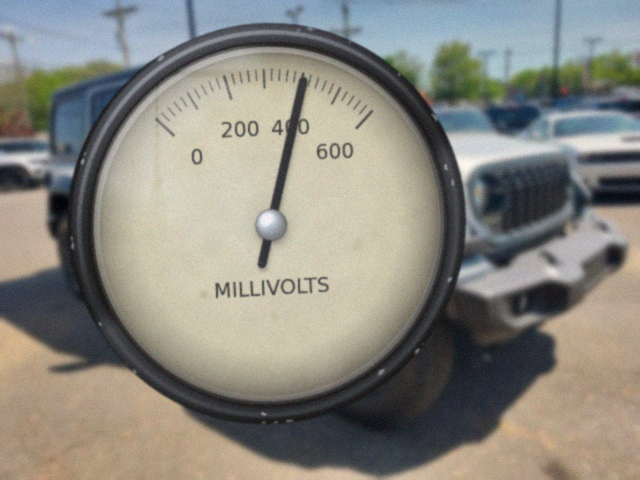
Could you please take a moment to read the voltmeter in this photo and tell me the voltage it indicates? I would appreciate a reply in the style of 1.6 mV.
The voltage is 400 mV
